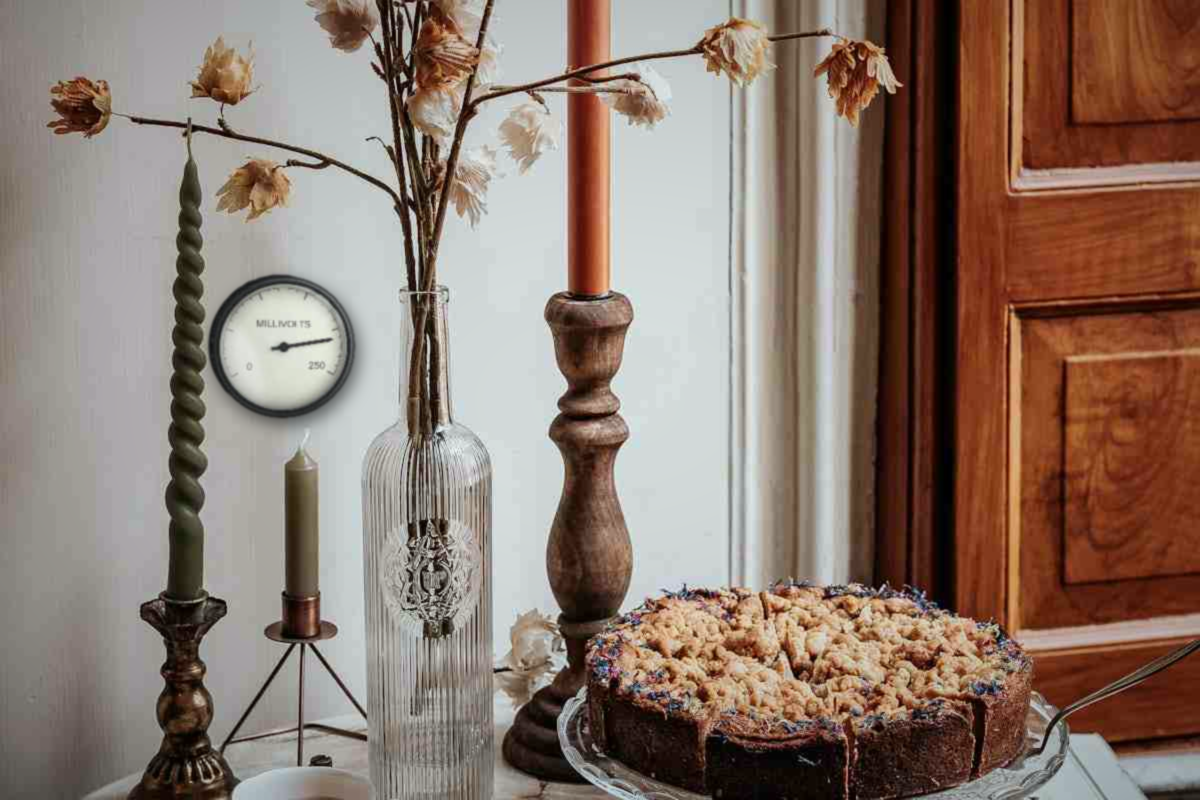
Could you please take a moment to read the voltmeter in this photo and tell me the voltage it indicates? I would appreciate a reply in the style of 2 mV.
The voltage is 210 mV
